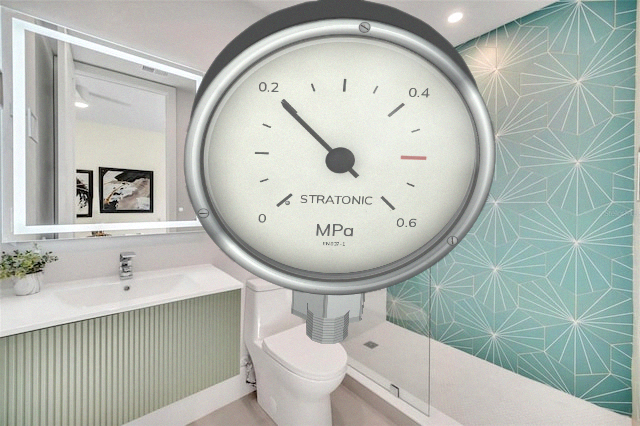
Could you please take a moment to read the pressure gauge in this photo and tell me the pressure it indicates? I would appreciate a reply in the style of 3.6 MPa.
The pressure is 0.2 MPa
